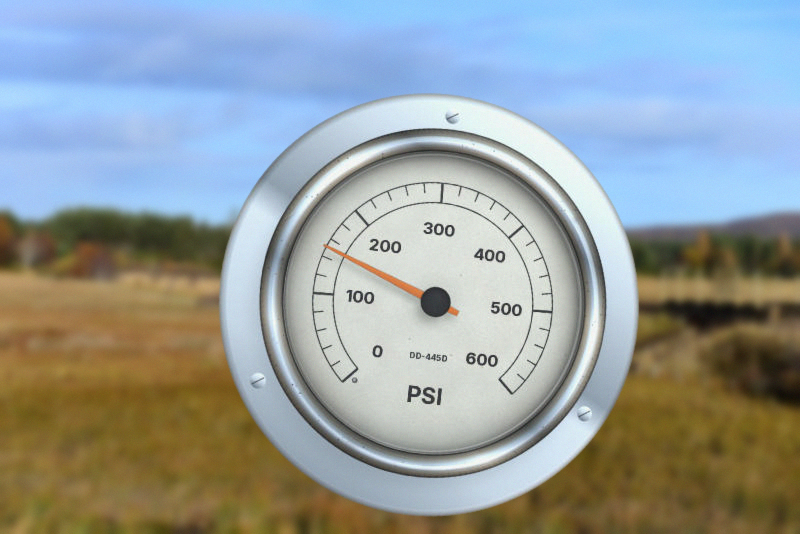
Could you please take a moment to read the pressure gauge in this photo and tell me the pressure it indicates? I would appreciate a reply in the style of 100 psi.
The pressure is 150 psi
